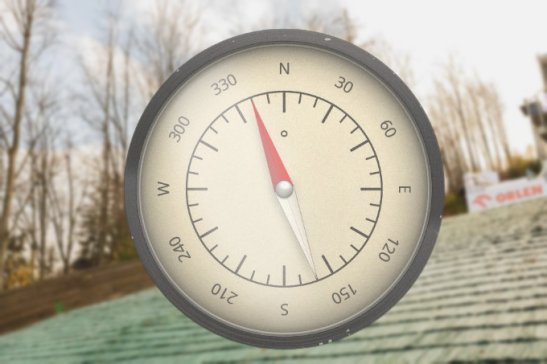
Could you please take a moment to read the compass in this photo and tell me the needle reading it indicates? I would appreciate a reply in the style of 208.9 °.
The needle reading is 340 °
